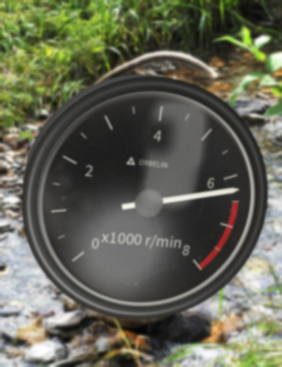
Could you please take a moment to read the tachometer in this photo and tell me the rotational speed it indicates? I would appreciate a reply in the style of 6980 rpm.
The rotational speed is 6250 rpm
